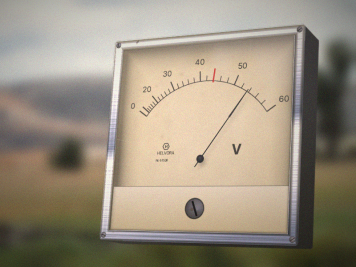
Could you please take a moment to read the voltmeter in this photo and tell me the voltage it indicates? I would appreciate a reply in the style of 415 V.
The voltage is 54 V
